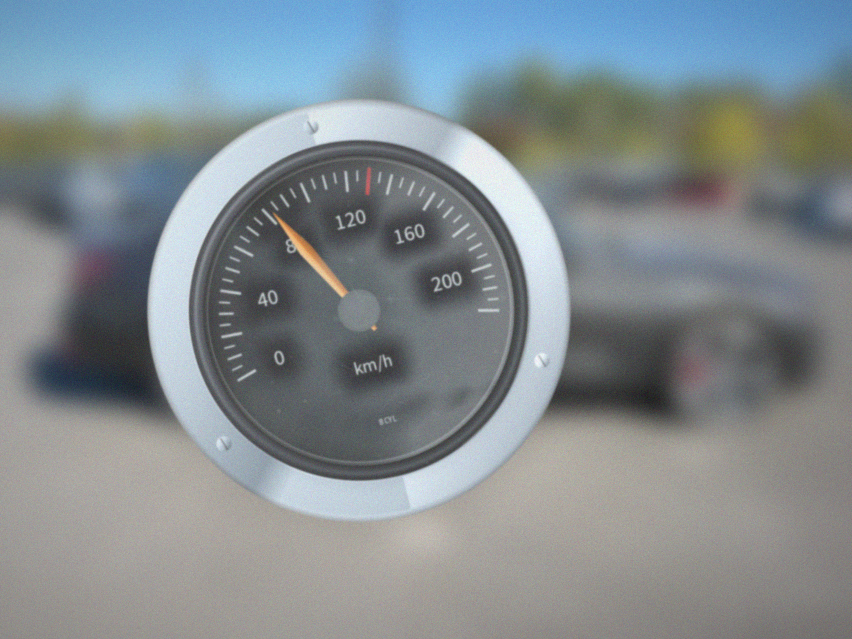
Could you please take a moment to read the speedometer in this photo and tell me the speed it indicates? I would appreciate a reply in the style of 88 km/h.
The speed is 82.5 km/h
